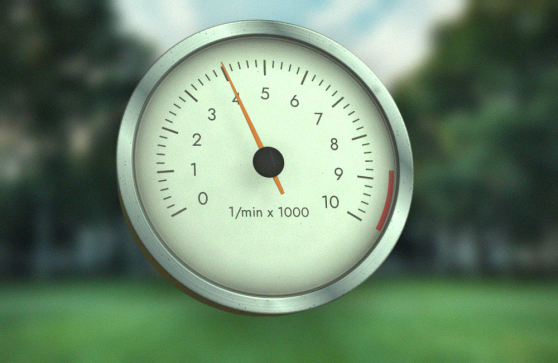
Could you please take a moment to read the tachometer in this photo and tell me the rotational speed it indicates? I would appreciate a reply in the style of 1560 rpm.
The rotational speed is 4000 rpm
